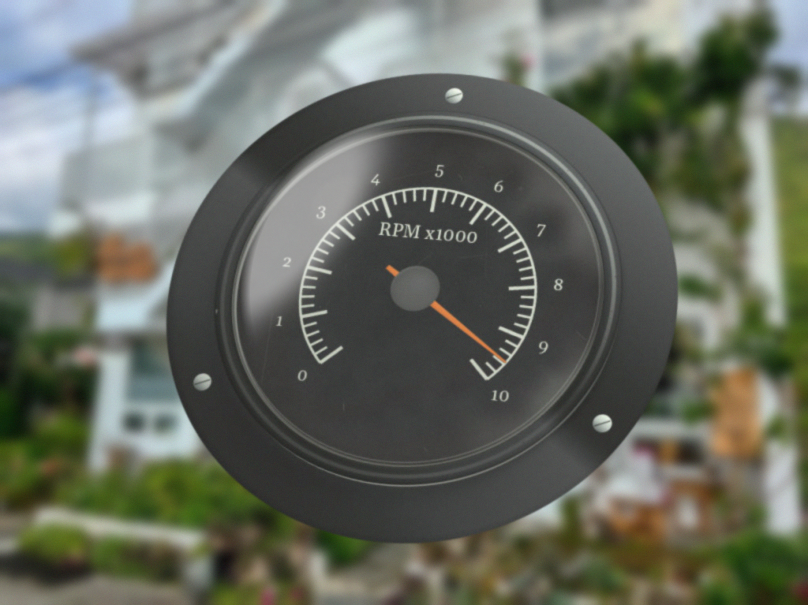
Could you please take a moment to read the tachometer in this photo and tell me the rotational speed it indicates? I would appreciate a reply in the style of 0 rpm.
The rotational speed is 9600 rpm
